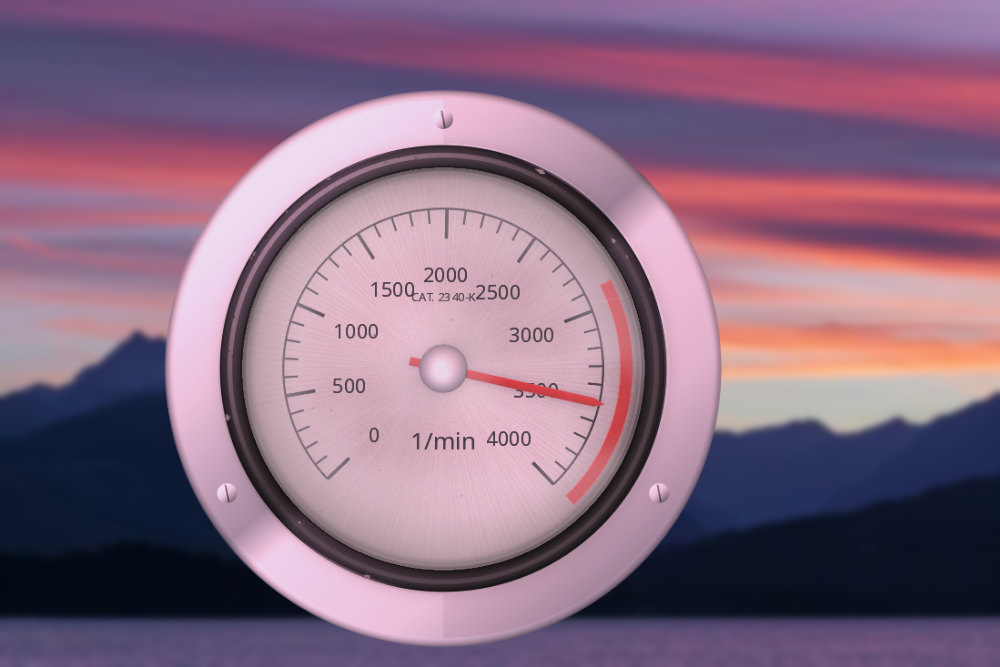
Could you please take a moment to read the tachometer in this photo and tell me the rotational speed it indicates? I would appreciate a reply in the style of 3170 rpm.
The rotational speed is 3500 rpm
